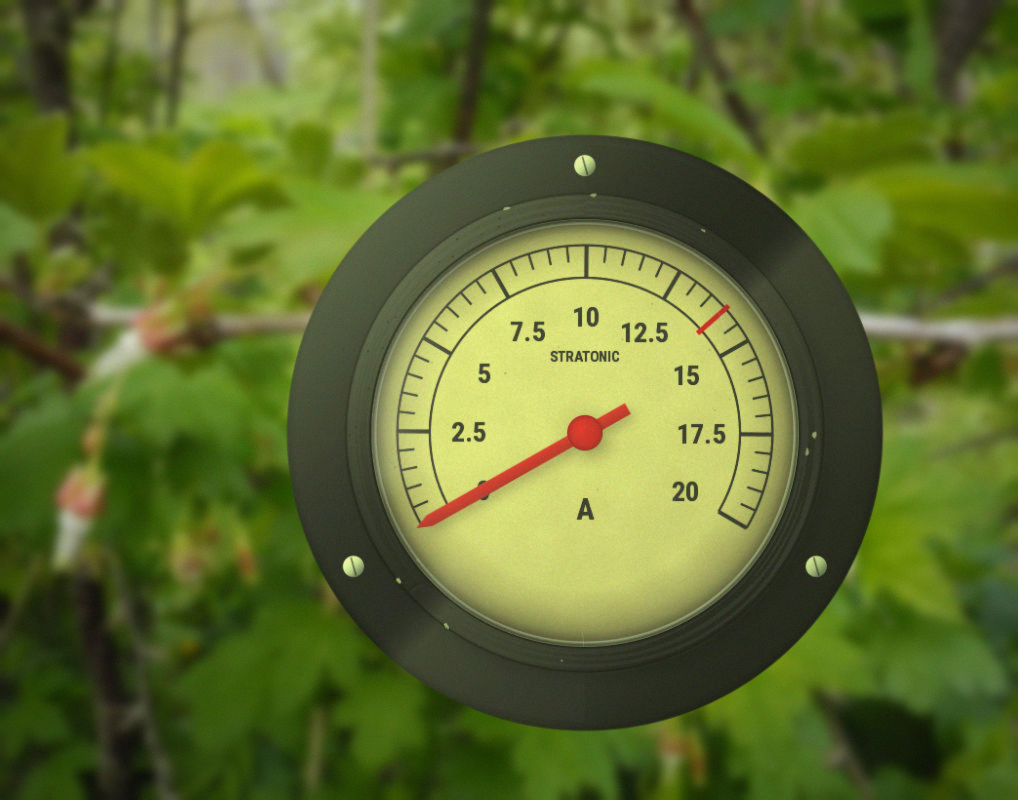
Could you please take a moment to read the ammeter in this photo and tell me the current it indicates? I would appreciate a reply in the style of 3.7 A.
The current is 0 A
